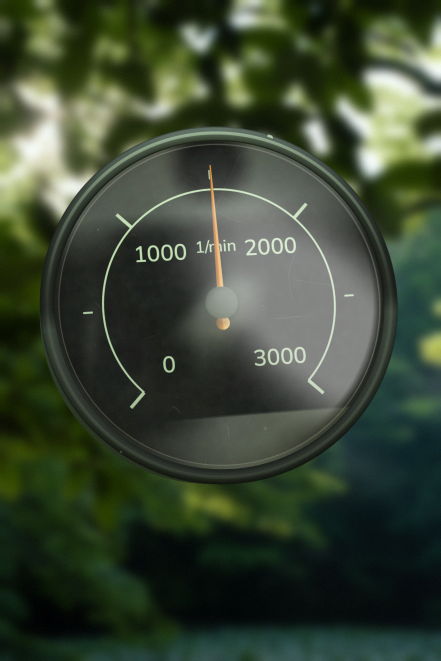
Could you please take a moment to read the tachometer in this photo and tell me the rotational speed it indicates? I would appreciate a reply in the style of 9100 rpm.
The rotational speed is 1500 rpm
